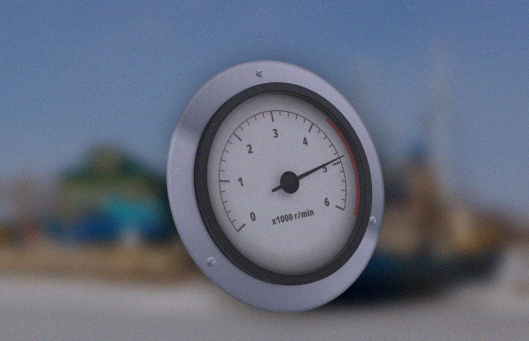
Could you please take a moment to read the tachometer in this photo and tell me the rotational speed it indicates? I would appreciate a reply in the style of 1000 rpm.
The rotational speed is 4900 rpm
